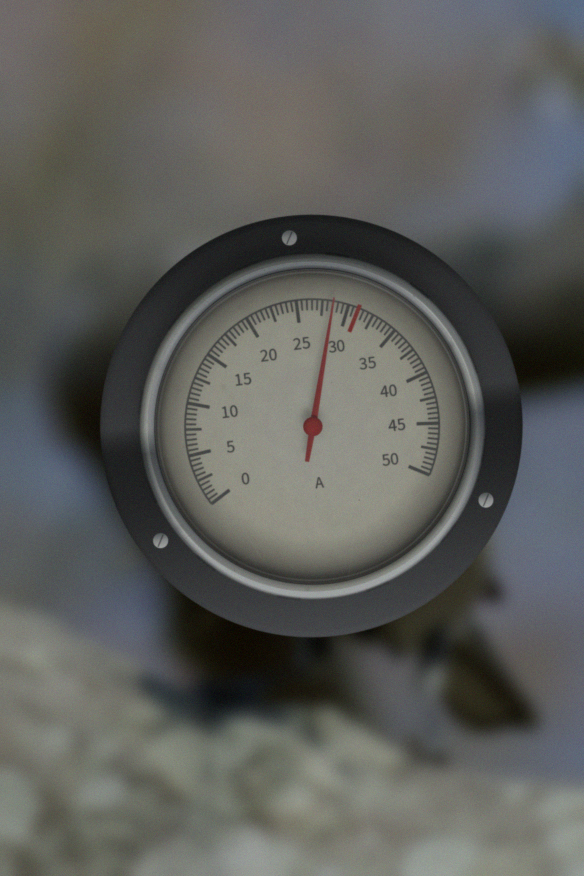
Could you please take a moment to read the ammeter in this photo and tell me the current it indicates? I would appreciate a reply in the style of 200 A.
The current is 28.5 A
